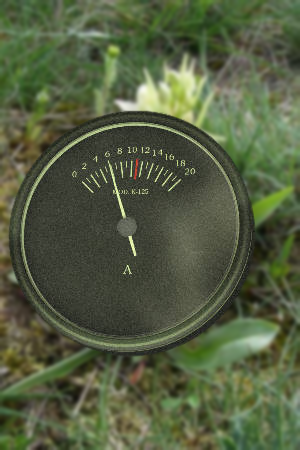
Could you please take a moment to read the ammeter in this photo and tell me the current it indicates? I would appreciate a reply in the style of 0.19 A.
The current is 6 A
